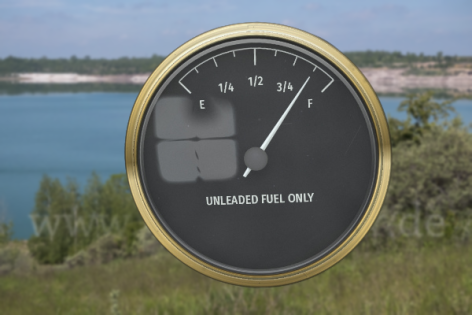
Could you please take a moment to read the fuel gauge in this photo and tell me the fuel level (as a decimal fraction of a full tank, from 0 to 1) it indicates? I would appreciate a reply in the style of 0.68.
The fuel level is 0.875
